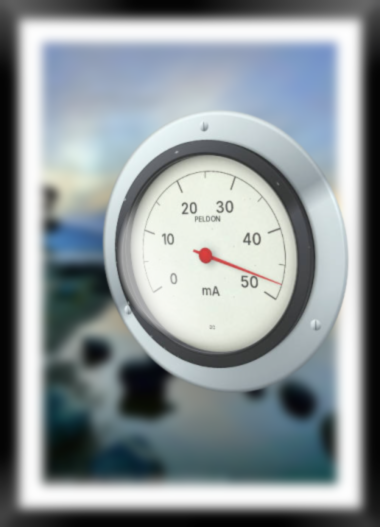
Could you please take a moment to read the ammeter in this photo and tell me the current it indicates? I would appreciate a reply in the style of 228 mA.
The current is 47.5 mA
